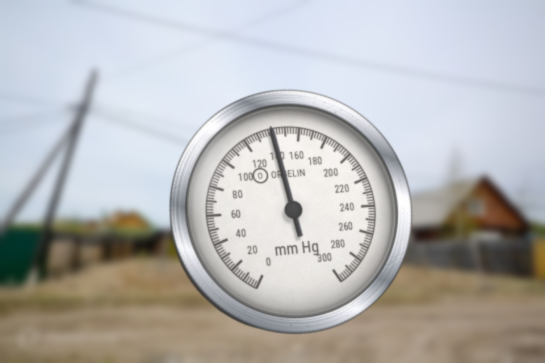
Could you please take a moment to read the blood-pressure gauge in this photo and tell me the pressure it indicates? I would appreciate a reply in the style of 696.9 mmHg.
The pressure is 140 mmHg
